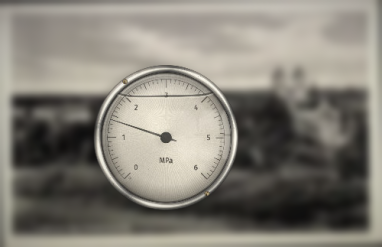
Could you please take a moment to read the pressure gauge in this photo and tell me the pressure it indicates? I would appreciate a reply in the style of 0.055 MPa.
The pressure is 1.4 MPa
